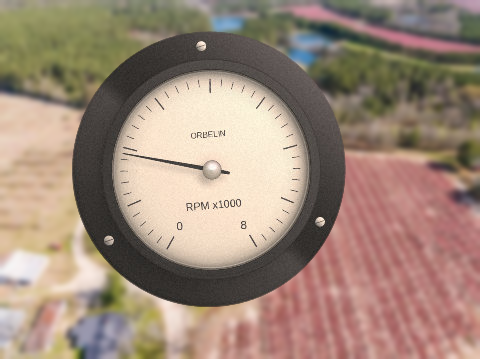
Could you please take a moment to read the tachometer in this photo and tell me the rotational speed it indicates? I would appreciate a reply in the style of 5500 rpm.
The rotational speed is 1900 rpm
